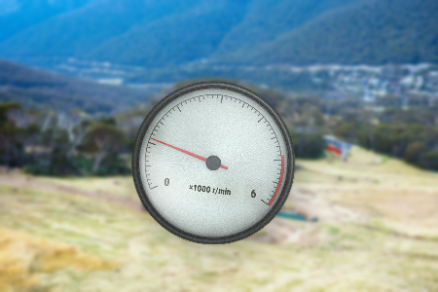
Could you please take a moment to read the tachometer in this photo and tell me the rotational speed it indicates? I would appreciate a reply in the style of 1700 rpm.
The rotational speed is 1100 rpm
